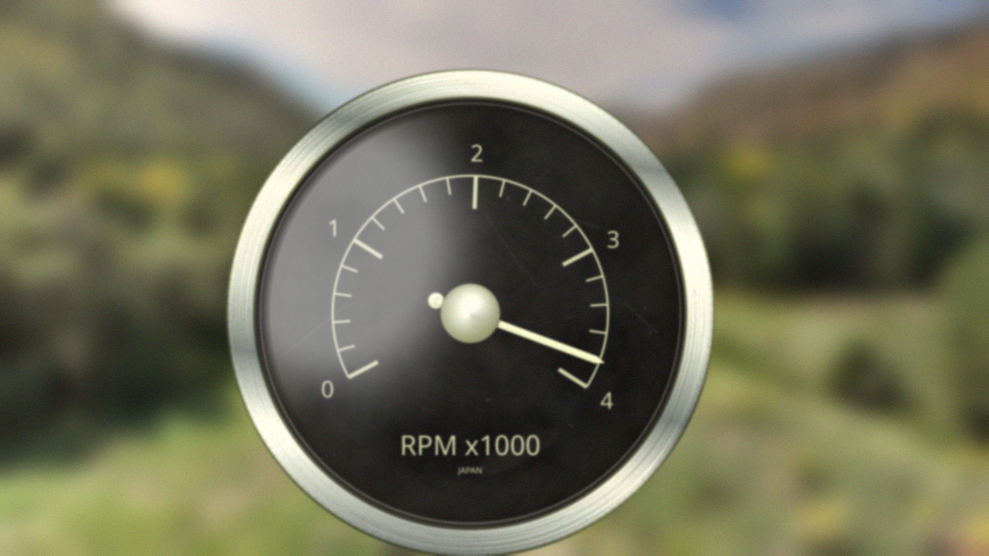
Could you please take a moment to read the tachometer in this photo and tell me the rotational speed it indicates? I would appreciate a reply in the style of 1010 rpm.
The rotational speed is 3800 rpm
